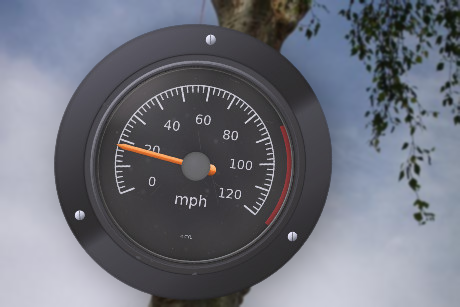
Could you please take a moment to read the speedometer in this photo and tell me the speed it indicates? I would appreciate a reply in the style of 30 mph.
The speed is 18 mph
